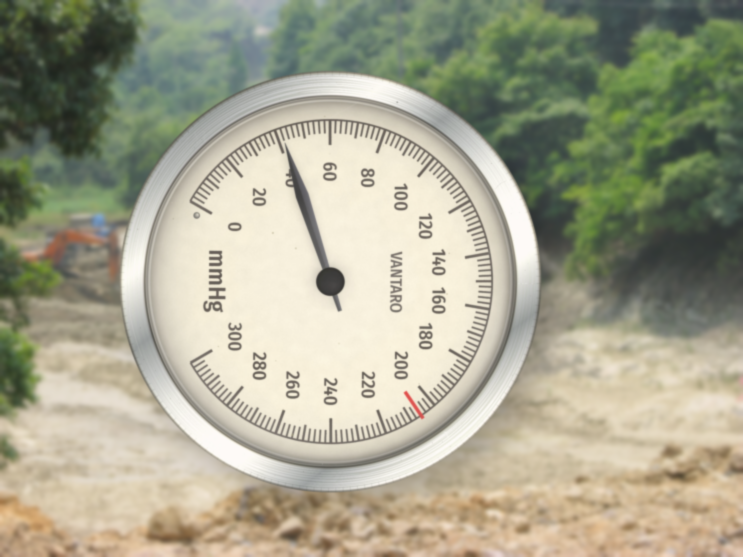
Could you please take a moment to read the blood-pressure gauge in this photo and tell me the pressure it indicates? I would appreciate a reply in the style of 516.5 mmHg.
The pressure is 42 mmHg
